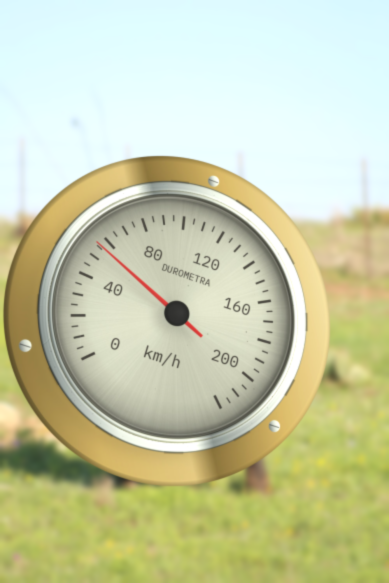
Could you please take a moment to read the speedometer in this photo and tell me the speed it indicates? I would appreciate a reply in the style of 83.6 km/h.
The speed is 55 km/h
